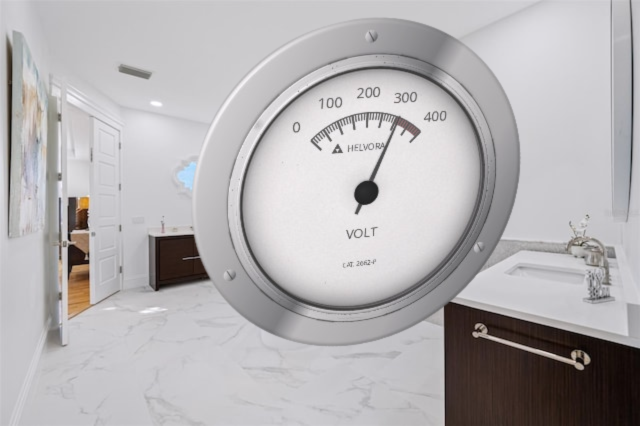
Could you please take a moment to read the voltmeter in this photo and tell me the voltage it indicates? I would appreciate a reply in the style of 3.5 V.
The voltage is 300 V
